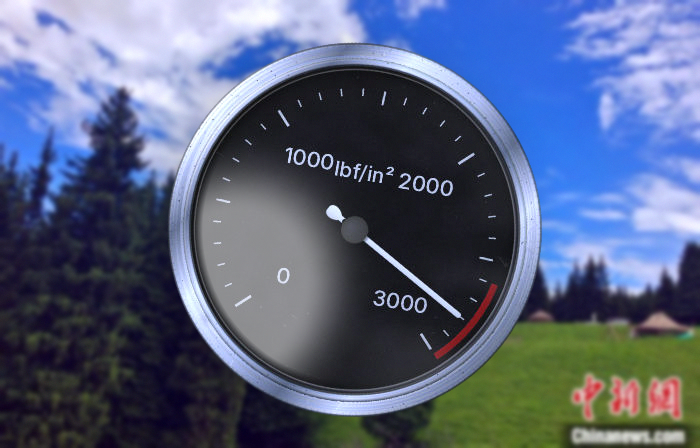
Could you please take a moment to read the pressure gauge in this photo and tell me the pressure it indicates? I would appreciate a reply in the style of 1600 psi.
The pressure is 2800 psi
